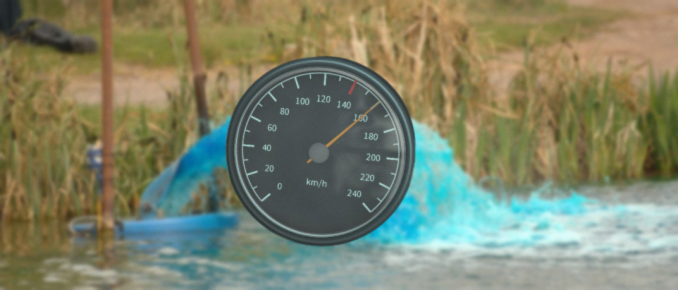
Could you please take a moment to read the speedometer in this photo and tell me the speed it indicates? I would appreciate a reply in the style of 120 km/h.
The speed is 160 km/h
